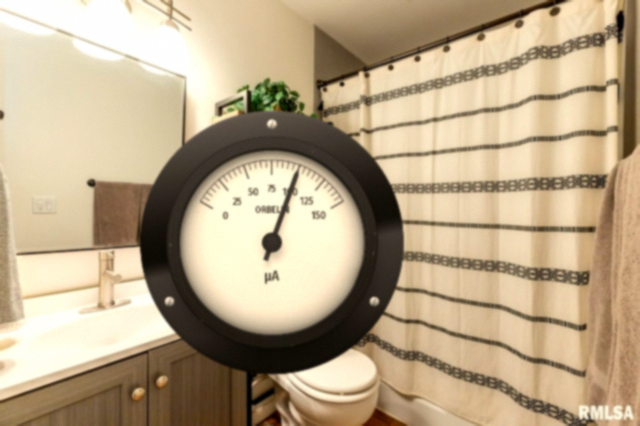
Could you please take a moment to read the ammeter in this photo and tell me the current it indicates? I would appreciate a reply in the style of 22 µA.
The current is 100 µA
